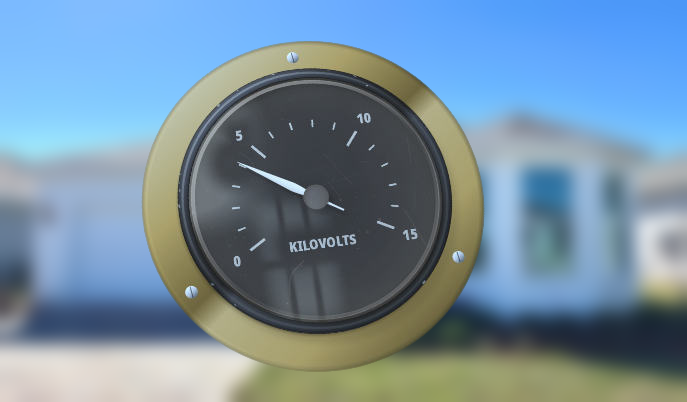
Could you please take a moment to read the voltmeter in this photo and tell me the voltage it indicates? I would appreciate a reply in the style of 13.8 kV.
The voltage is 4 kV
